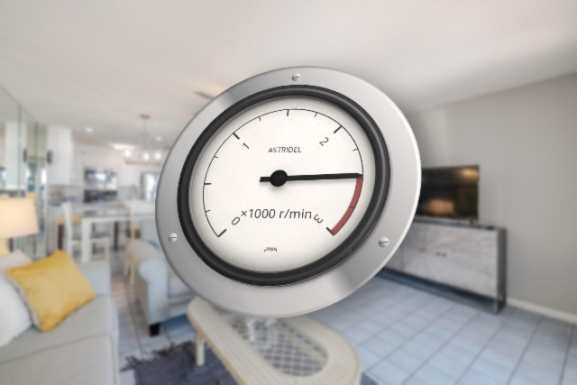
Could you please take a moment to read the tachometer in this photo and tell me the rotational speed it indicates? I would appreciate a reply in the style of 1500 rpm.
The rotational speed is 2500 rpm
